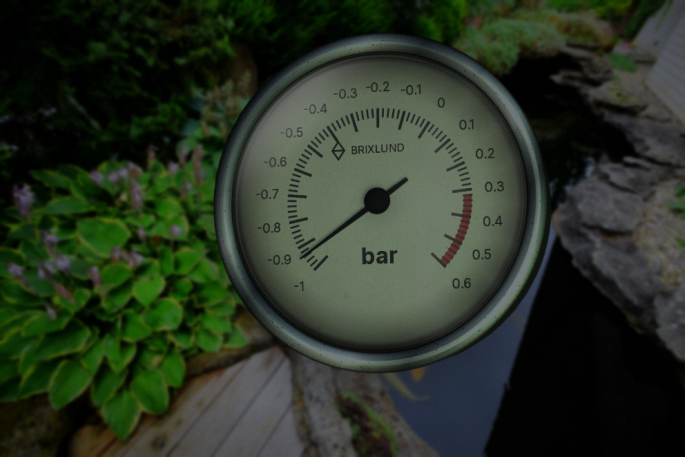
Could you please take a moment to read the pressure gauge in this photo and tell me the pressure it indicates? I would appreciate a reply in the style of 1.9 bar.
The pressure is -0.94 bar
